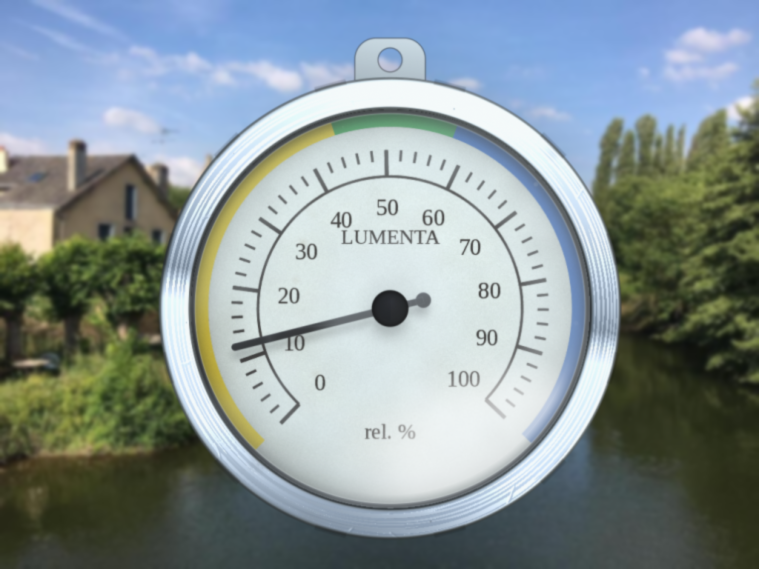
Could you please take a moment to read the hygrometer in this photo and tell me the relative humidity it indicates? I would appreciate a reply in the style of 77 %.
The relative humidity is 12 %
